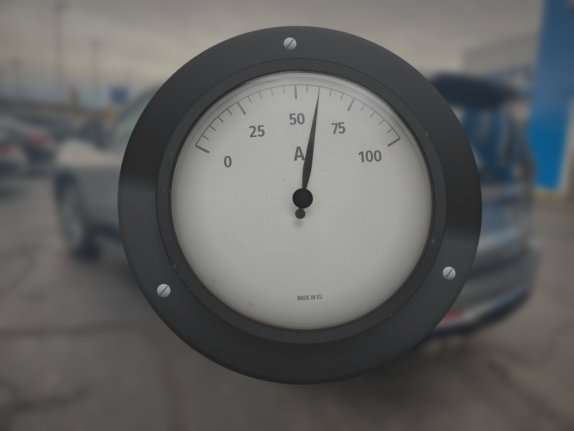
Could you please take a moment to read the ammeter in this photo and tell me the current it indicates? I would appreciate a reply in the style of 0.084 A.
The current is 60 A
